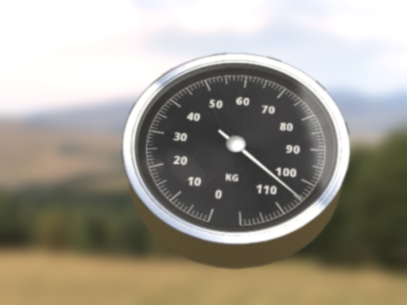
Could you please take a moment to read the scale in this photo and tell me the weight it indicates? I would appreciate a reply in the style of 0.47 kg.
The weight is 105 kg
